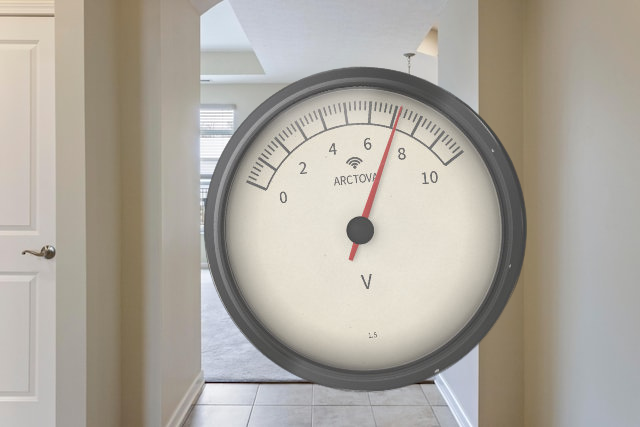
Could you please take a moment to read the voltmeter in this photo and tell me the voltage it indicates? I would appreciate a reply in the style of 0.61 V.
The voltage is 7.2 V
